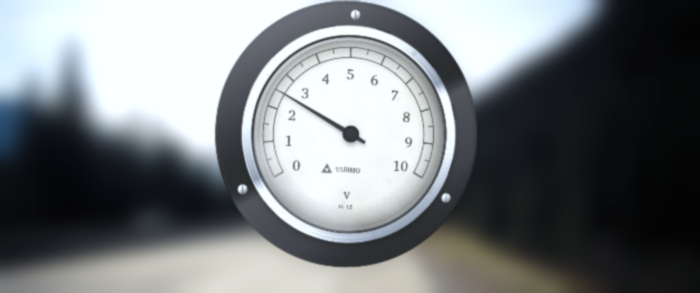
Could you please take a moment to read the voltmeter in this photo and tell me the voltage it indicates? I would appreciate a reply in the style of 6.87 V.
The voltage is 2.5 V
